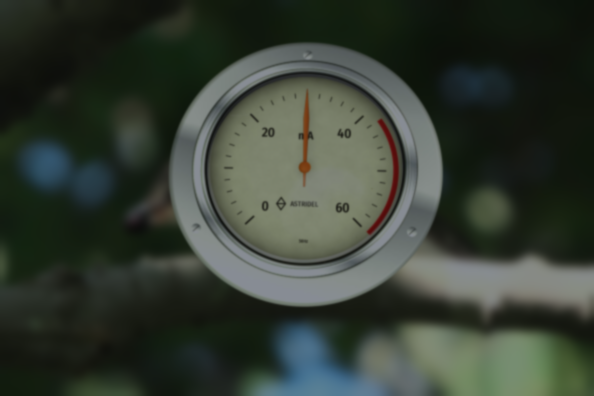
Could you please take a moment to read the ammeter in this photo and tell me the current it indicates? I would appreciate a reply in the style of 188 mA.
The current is 30 mA
